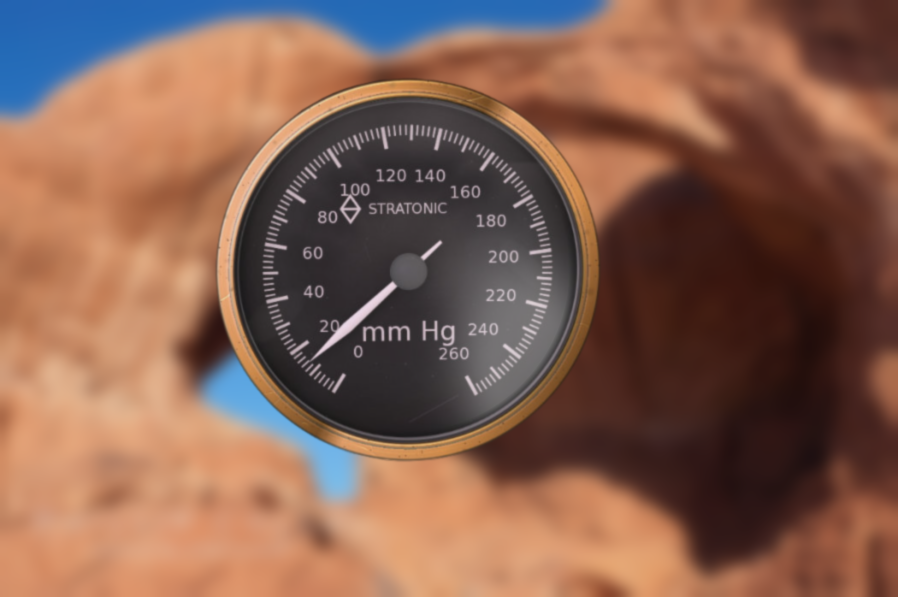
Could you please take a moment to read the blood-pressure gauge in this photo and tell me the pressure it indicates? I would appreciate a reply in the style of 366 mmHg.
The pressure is 14 mmHg
